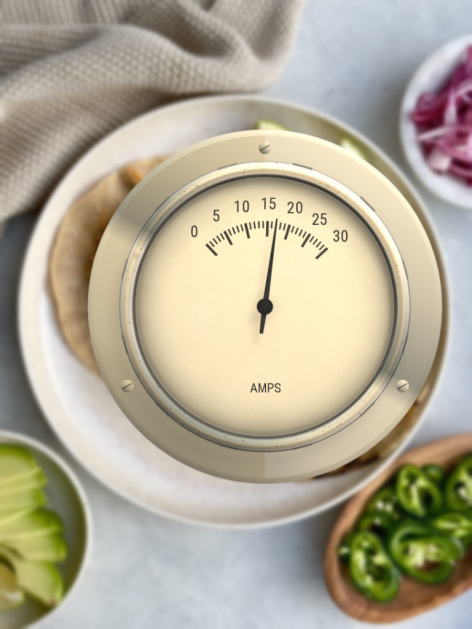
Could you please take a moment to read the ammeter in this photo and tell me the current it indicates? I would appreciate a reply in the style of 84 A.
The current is 17 A
